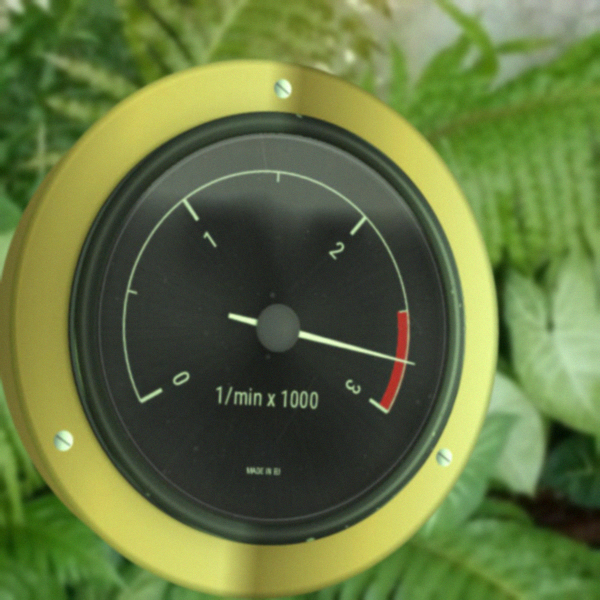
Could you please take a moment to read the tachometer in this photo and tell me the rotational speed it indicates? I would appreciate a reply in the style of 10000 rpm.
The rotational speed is 2750 rpm
